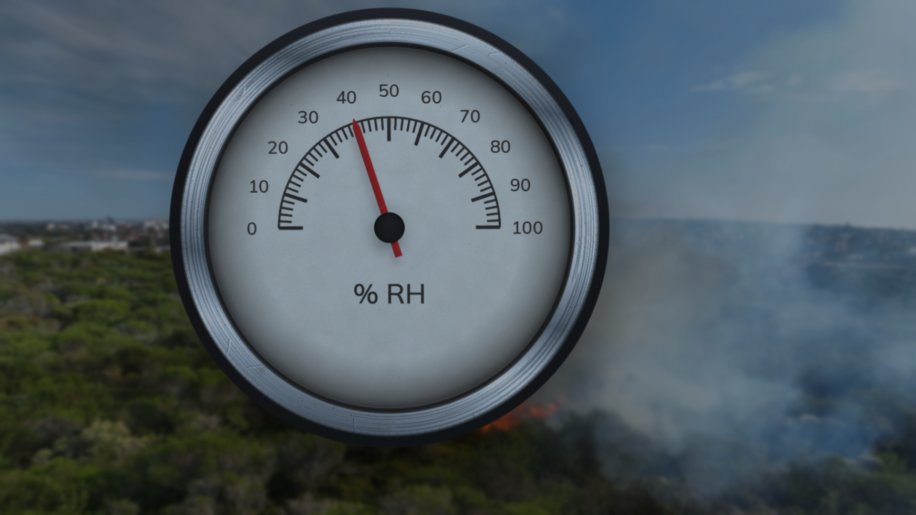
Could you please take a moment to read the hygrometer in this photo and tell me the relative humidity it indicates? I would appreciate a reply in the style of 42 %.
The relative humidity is 40 %
